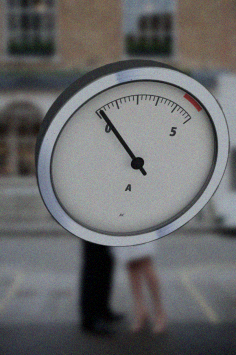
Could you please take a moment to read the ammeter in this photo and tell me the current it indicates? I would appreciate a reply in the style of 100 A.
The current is 0.2 A
